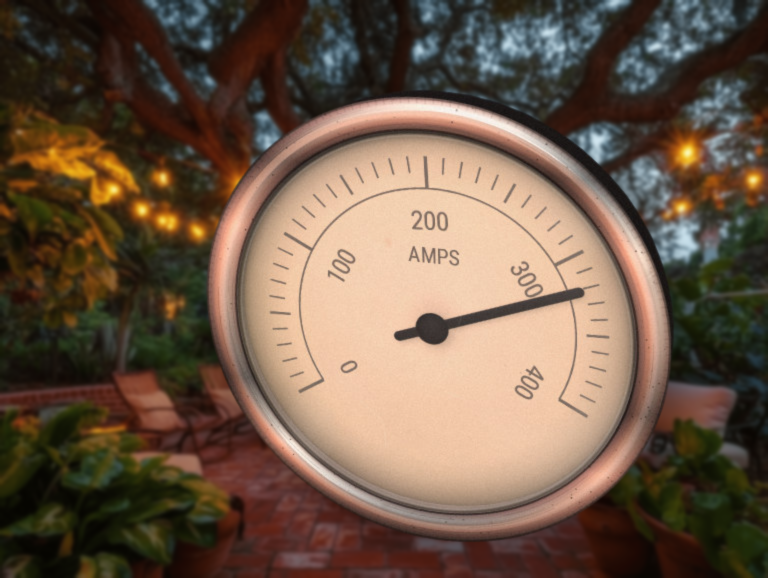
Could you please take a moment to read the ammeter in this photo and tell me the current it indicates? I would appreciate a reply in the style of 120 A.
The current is 320 A
